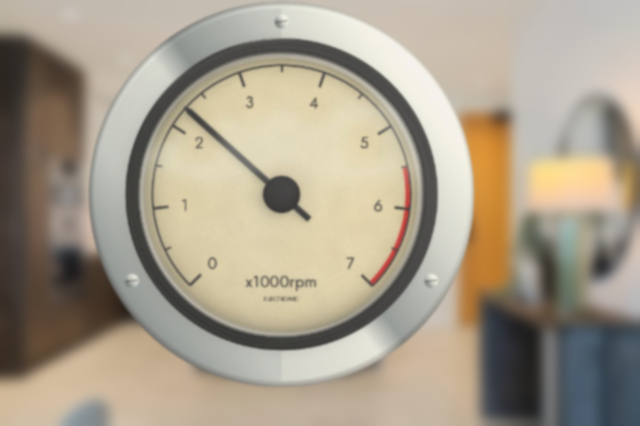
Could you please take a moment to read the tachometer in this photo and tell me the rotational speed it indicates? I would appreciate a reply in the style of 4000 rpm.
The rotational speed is 2250 rpm
